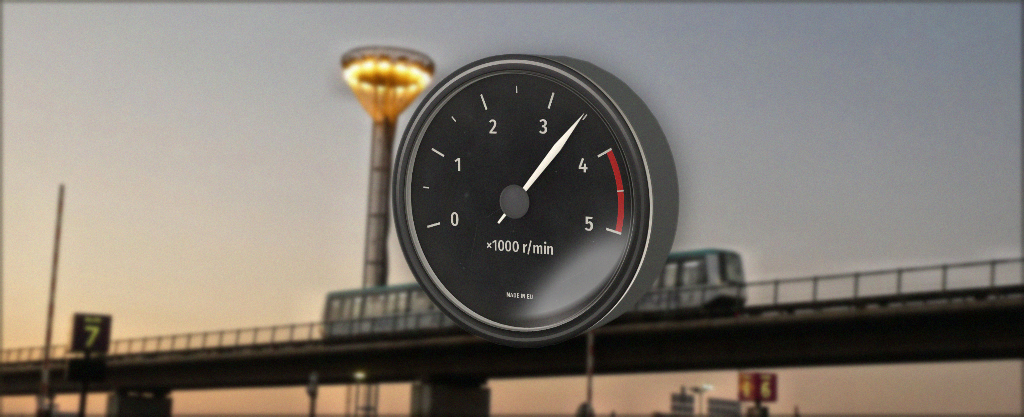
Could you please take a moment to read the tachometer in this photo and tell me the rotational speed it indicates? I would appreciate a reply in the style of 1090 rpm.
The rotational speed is 3500 rpm
